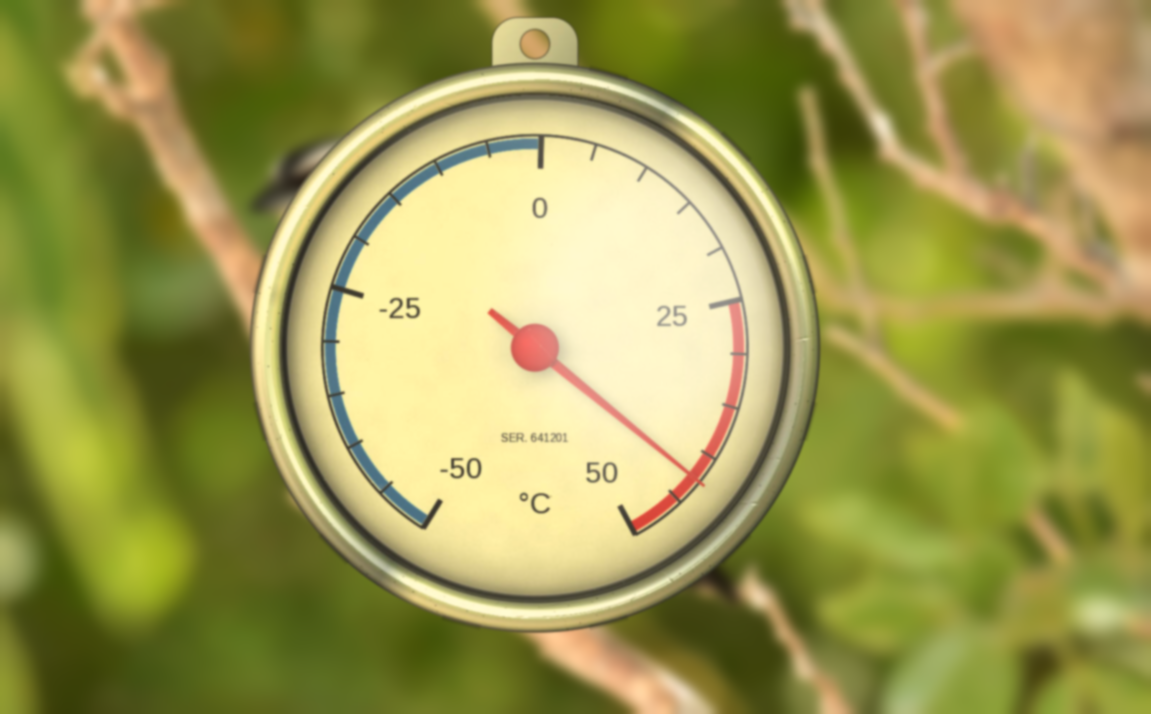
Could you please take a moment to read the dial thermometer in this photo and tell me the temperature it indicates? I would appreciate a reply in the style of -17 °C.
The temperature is 42.5 °C
